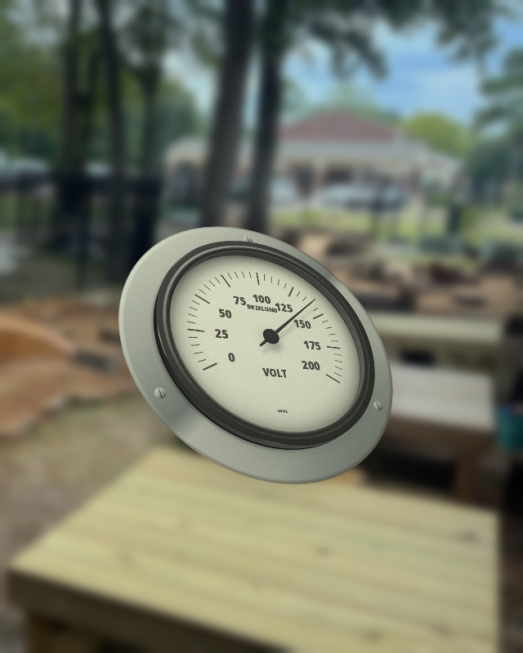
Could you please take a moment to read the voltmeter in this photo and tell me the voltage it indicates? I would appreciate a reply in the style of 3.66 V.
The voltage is 140 V
